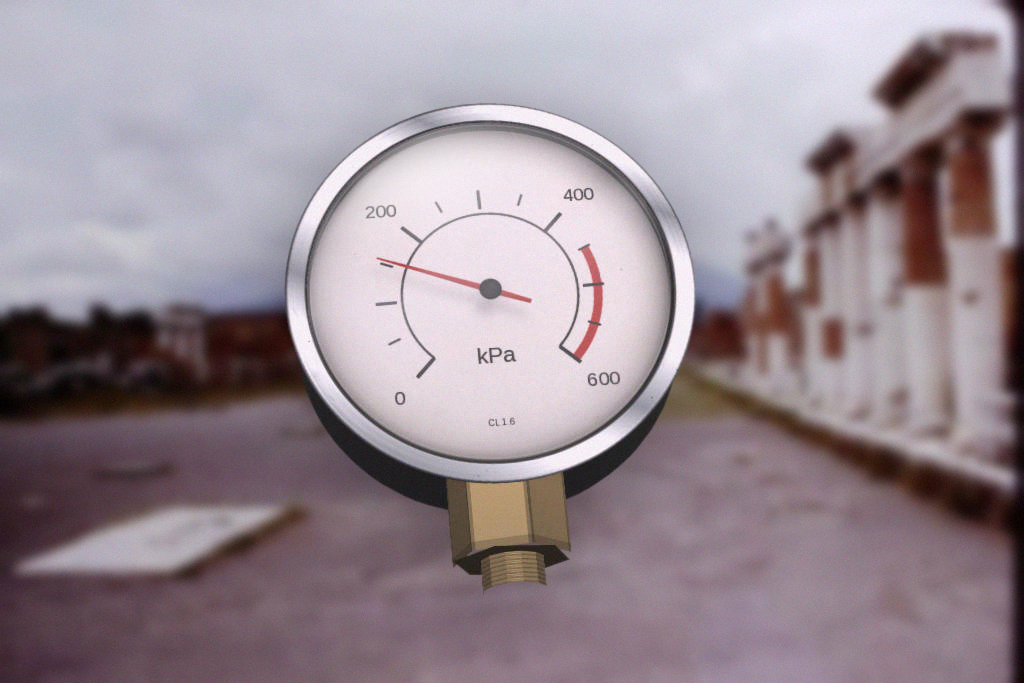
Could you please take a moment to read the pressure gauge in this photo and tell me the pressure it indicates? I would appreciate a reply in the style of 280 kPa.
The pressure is 150 kPa
